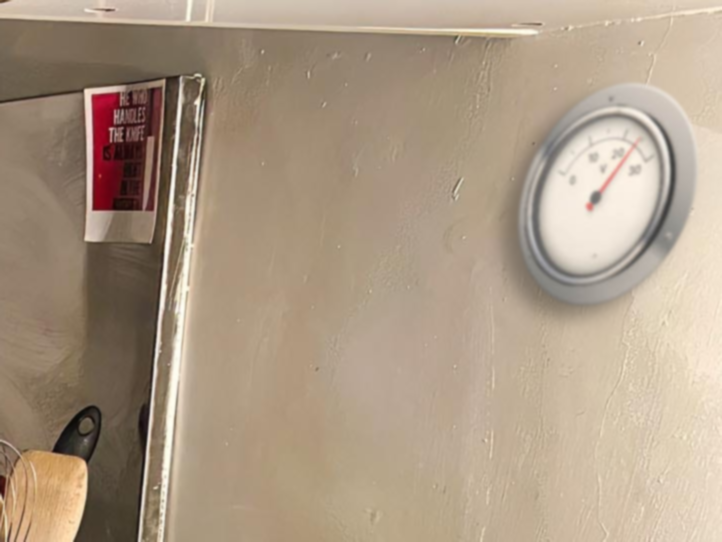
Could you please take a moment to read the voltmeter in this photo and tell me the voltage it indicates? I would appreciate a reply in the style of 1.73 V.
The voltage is 25 V
